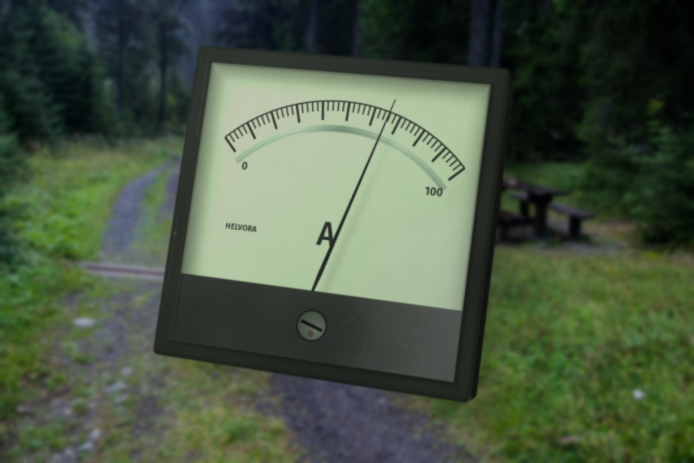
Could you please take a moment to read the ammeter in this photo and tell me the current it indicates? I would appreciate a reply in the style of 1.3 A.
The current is 66 A
